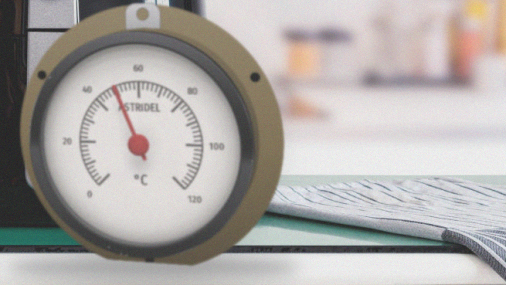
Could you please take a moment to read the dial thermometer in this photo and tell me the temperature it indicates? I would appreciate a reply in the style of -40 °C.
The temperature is 50 °C
